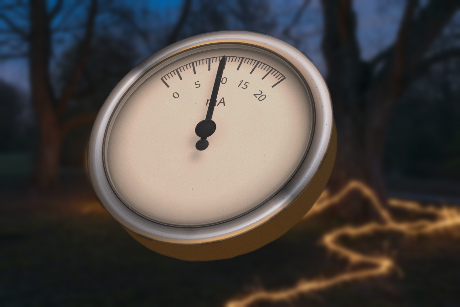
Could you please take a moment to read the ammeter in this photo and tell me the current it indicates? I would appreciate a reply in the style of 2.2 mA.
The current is 10 mA
